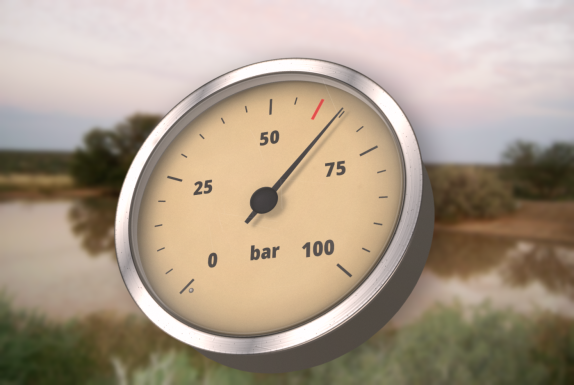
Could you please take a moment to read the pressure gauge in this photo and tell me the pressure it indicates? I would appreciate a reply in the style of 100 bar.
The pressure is 65 bar
